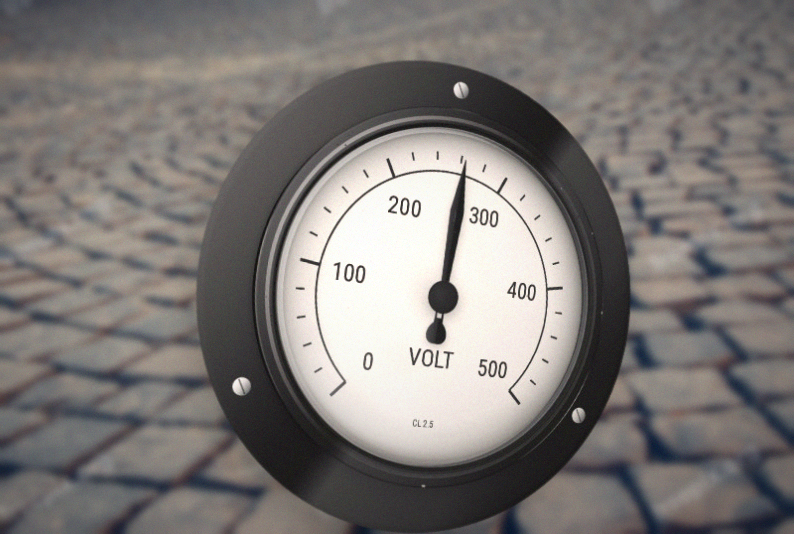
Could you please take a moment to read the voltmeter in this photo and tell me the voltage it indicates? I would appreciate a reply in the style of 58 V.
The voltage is 260 V
